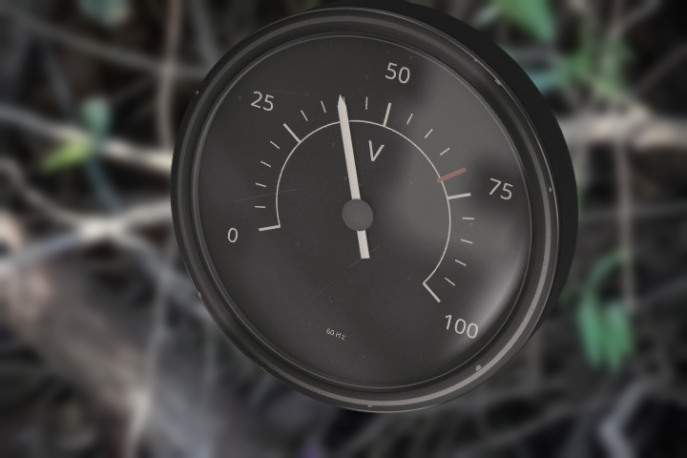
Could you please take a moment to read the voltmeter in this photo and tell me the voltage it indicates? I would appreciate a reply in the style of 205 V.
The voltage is 40 V
